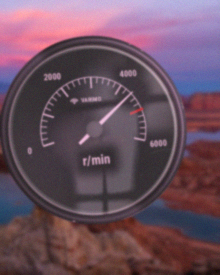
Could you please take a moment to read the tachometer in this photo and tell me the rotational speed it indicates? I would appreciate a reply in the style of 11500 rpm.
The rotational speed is 4400 rpm
